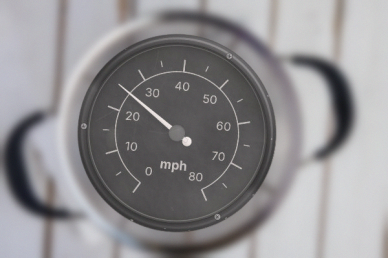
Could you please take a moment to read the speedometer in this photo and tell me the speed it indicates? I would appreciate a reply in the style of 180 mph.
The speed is 25 mph
